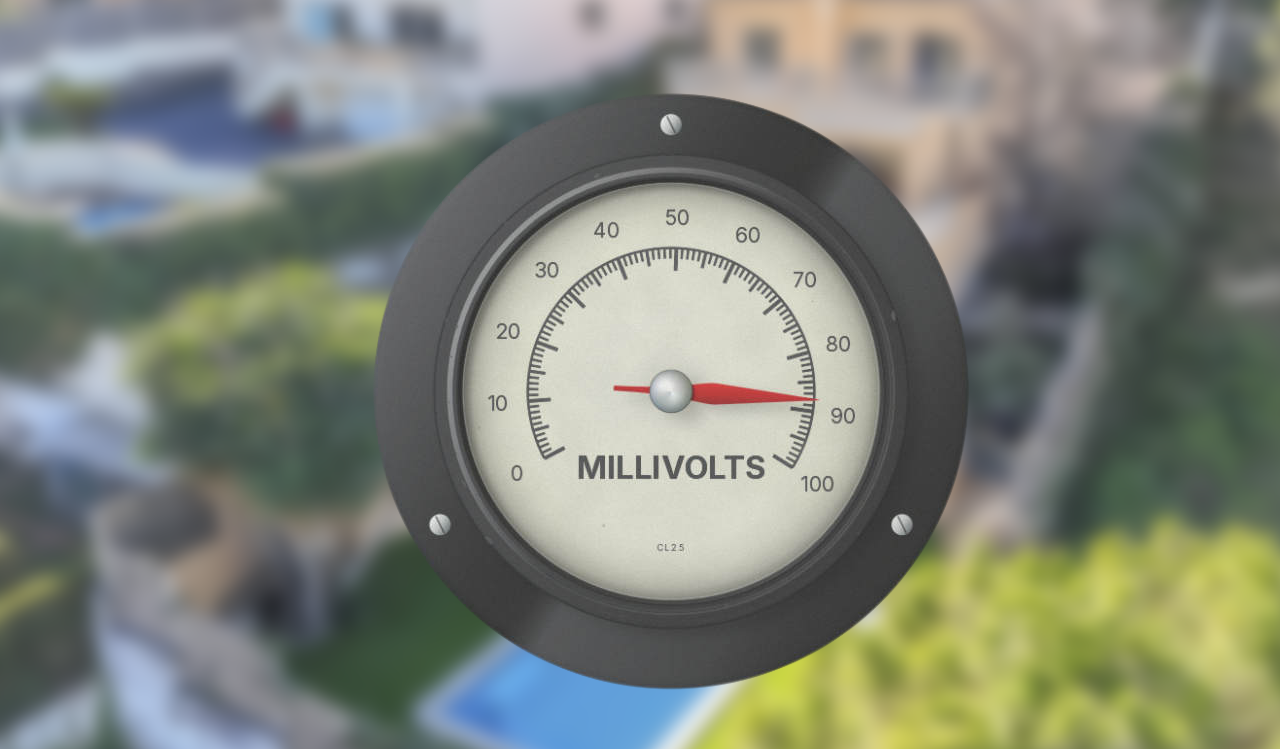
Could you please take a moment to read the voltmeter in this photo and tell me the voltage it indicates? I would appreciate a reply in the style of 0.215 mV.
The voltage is 88 mV
